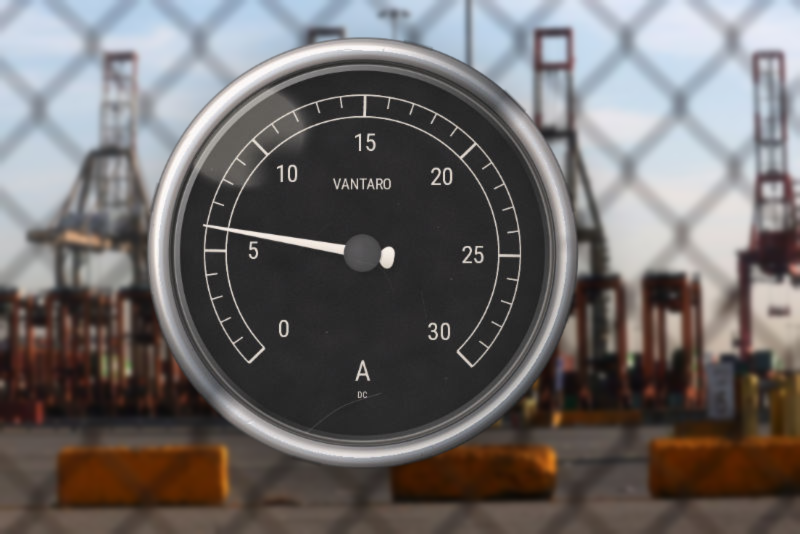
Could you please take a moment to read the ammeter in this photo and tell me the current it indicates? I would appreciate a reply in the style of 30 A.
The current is 6 A
